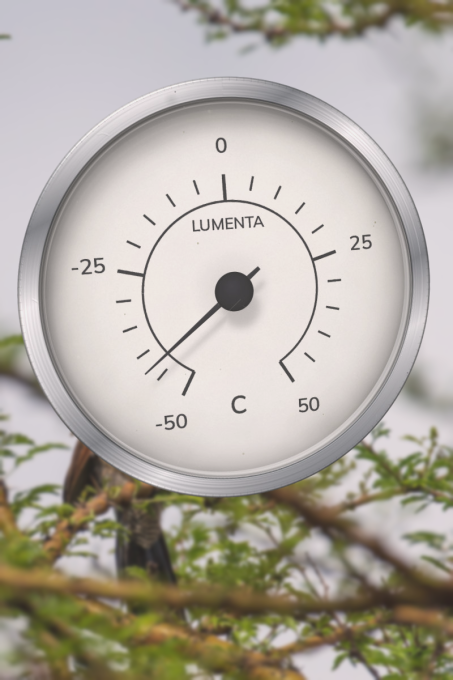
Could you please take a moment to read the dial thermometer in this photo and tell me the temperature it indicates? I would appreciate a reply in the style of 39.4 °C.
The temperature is -42.5 °C
